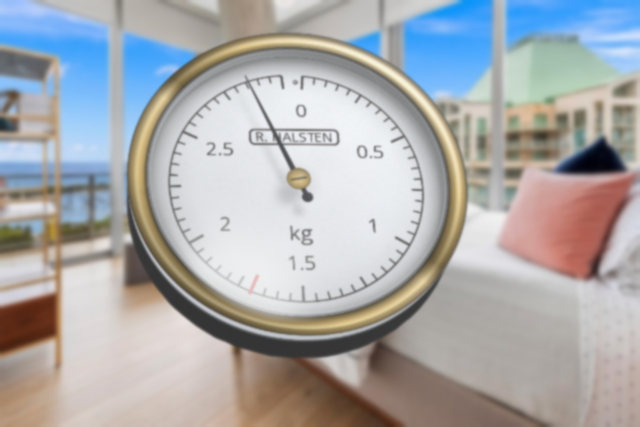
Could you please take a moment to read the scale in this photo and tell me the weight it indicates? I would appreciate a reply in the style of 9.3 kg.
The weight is 2.85 kg
